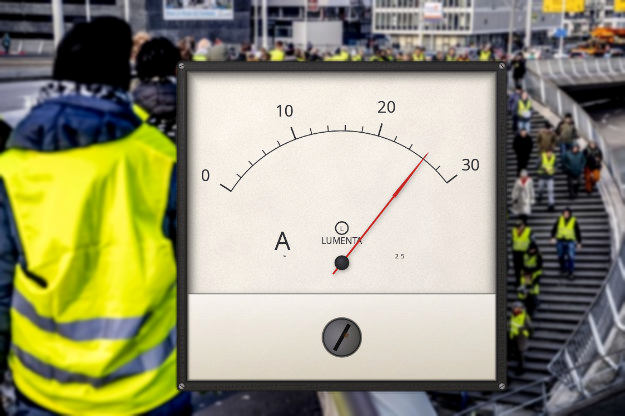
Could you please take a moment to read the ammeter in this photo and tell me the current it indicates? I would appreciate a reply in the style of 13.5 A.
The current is 26 A
